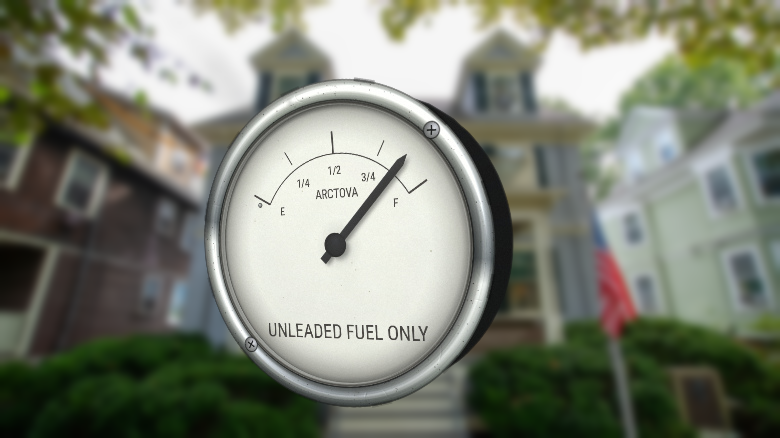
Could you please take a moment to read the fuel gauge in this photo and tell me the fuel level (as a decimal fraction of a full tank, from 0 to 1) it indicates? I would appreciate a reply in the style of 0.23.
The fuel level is 0.875
